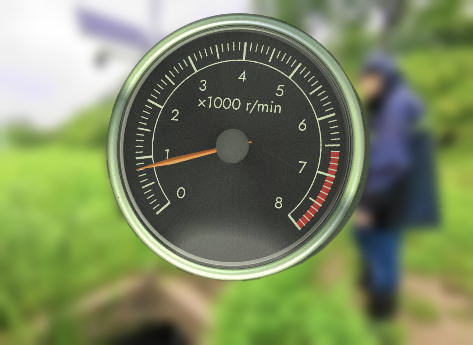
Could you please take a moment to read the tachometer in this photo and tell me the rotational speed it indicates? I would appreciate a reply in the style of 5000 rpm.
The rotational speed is 800 rpm
